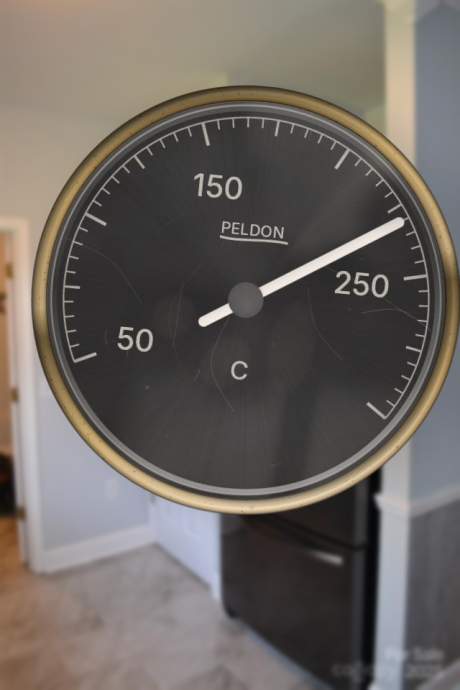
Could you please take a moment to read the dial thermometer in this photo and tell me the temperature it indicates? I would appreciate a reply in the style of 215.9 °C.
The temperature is 230 °C
